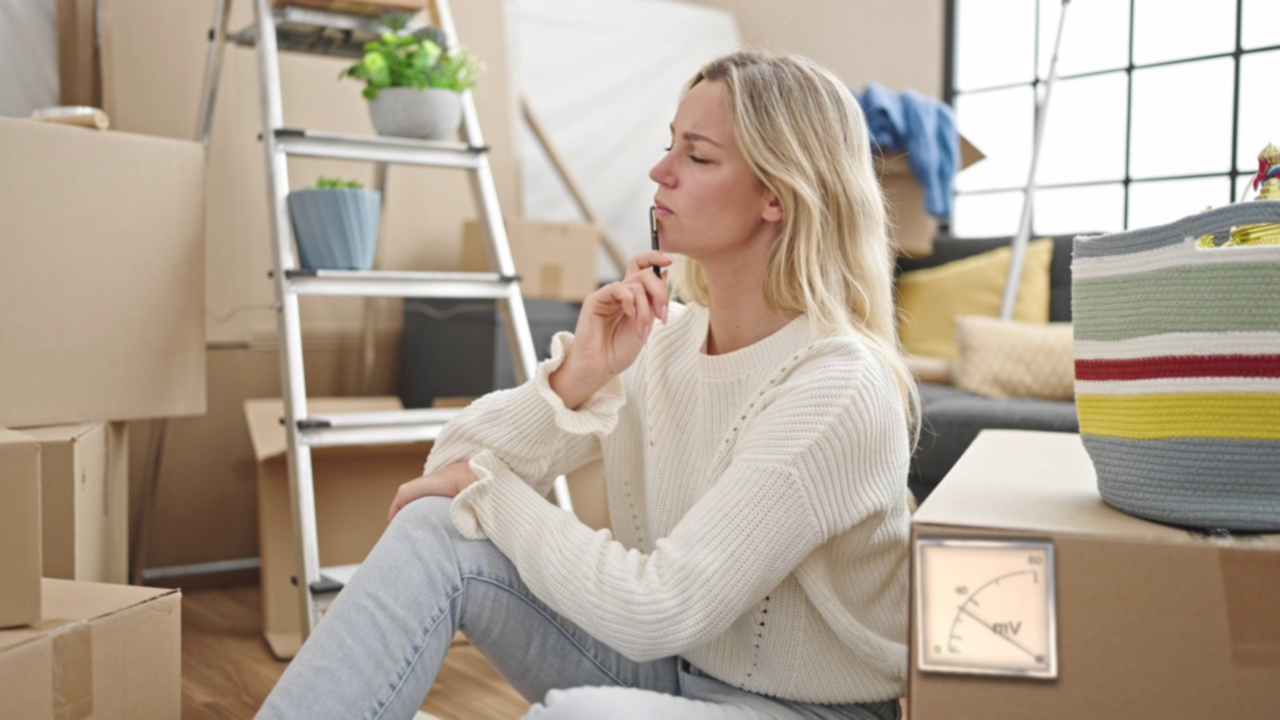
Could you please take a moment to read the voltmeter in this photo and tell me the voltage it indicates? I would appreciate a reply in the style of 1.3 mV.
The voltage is 35 mV
